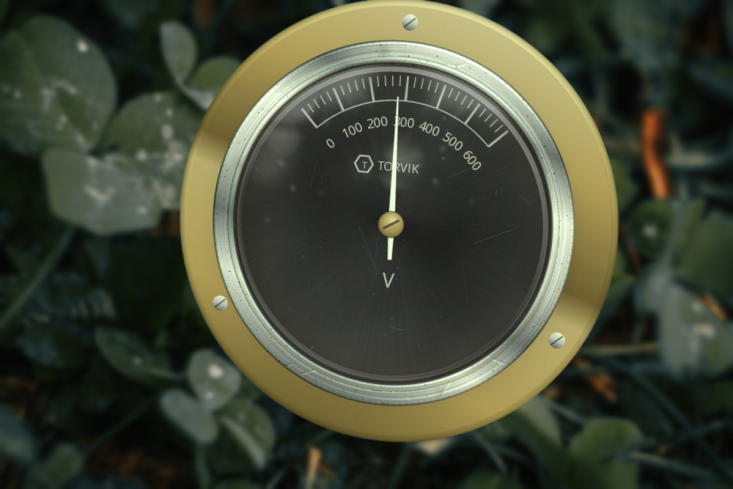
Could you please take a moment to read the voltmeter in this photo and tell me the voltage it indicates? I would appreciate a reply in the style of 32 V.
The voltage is 280 V
